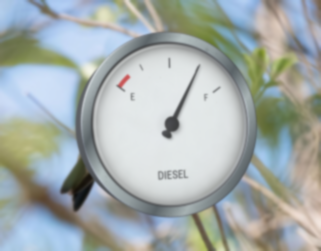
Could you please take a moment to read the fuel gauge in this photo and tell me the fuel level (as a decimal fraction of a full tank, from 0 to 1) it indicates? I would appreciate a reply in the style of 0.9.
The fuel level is 0.75
